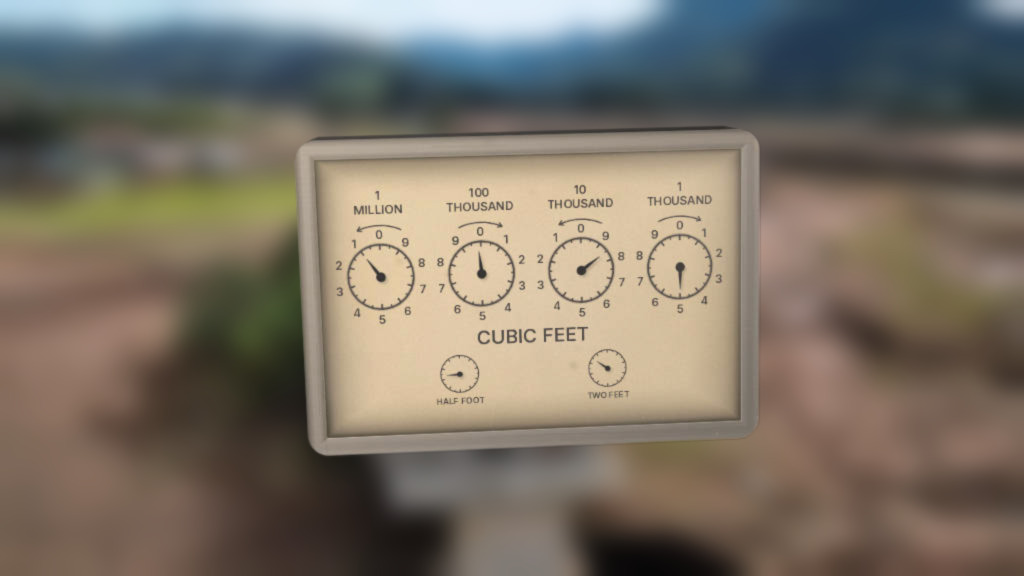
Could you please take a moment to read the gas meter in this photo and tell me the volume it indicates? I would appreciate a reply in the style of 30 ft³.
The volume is 98500 ft³
